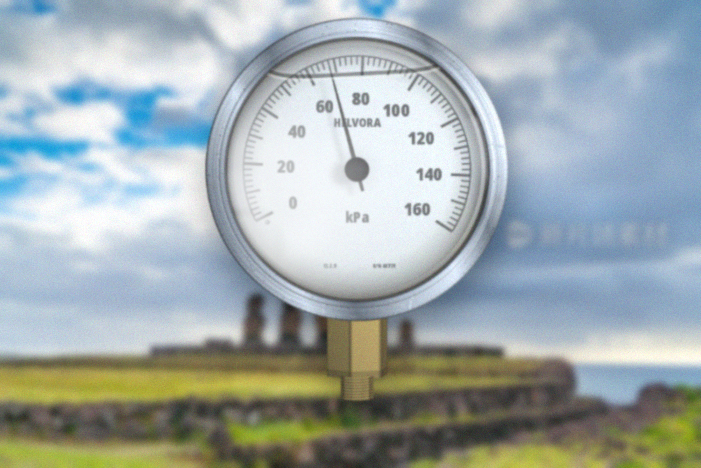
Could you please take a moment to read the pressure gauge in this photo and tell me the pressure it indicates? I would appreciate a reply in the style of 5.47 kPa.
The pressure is 68 kPa
